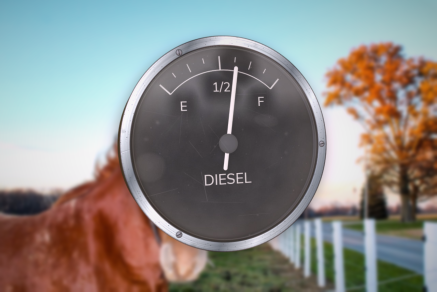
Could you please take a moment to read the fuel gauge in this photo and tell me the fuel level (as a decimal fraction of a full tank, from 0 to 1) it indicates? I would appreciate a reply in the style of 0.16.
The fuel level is 0.625
